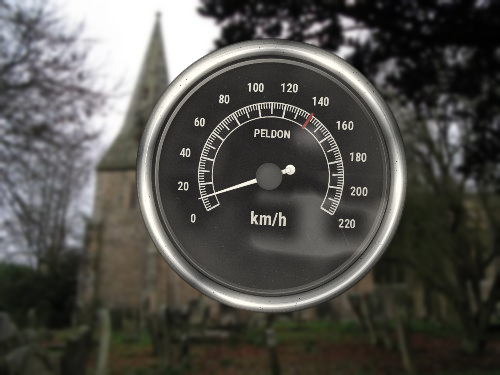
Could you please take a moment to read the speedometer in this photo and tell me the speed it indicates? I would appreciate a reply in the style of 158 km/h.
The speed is 10 km/h
